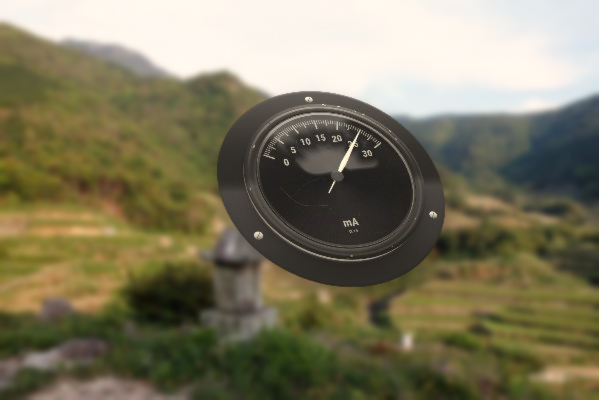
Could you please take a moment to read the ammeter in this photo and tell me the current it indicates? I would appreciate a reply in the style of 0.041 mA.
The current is 25 mA
